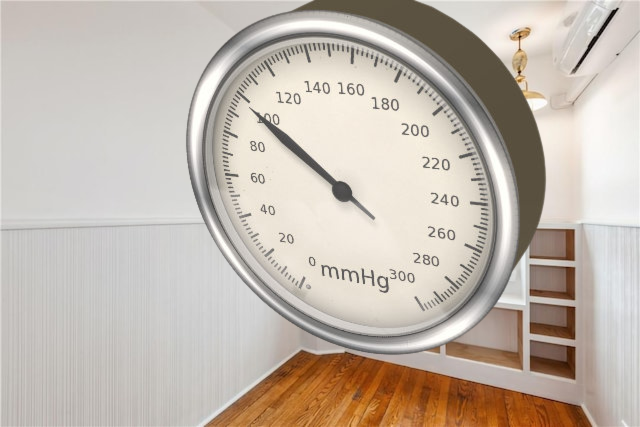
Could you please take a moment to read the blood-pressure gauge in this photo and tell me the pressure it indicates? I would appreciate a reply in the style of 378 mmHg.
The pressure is 100 mmHg
